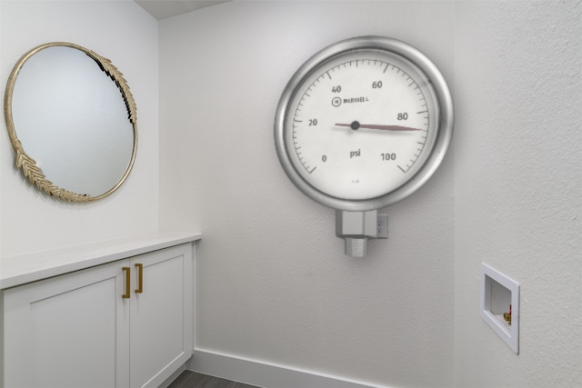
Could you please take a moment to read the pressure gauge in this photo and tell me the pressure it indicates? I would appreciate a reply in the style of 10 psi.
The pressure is 86 psi
